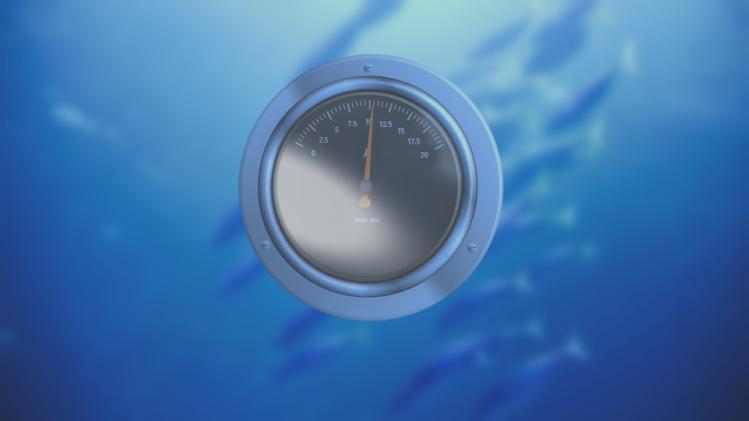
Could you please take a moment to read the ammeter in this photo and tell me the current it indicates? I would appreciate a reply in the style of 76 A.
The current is 10.5 A
